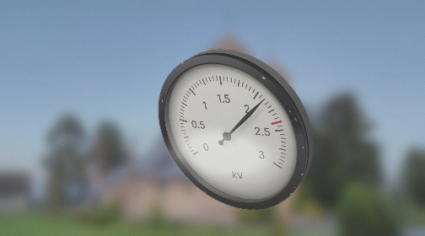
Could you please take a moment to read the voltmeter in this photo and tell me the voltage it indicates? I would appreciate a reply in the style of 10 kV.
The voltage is 2.1 kV
